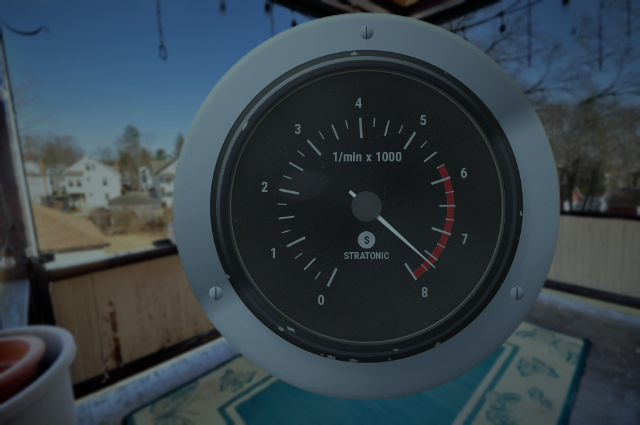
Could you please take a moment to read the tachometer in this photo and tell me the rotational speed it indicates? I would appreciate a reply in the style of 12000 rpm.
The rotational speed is 7625 rpm
